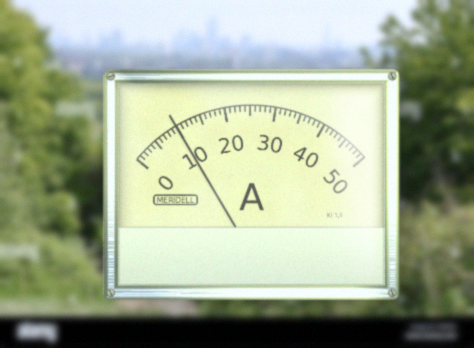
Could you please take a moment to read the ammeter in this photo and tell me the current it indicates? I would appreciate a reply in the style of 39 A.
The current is 10 A
